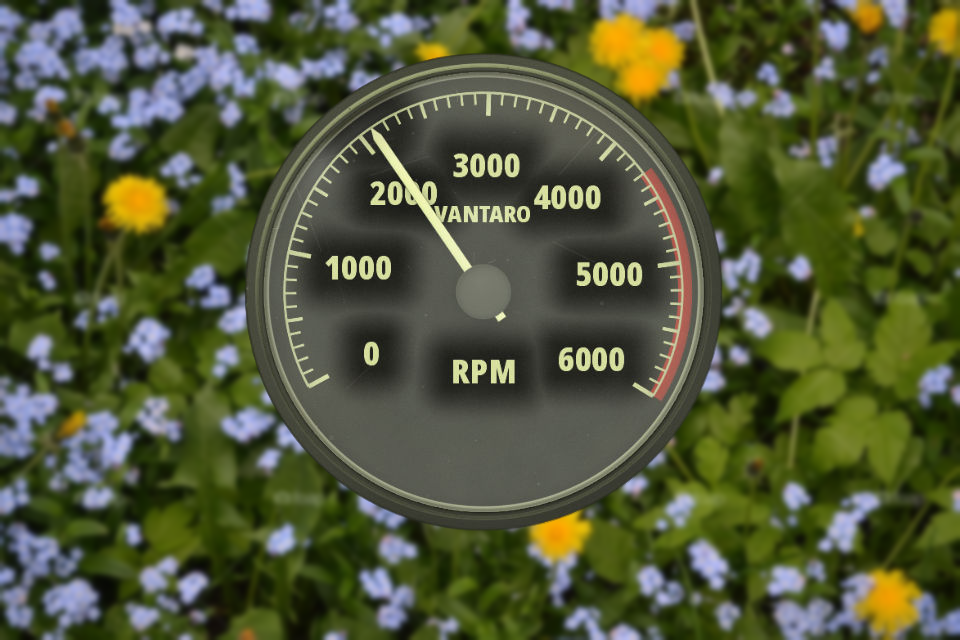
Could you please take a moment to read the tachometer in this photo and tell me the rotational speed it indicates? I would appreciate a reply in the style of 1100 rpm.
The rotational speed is 2100 rpm
